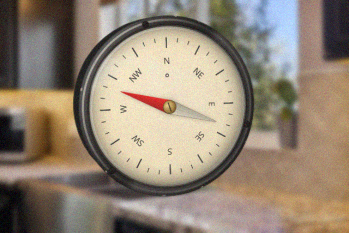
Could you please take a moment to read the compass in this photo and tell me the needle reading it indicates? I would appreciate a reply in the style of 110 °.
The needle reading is 290 °
